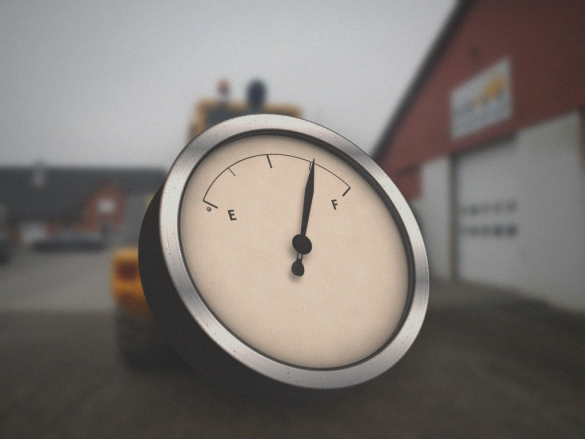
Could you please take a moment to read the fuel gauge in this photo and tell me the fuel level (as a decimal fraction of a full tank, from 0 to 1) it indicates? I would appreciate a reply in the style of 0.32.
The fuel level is 0.75
